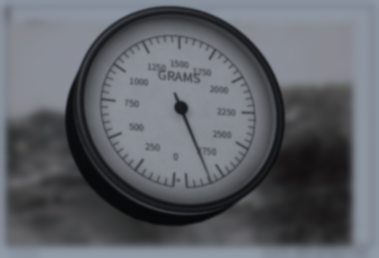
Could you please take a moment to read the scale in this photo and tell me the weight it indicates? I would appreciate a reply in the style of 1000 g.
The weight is 2850 g
